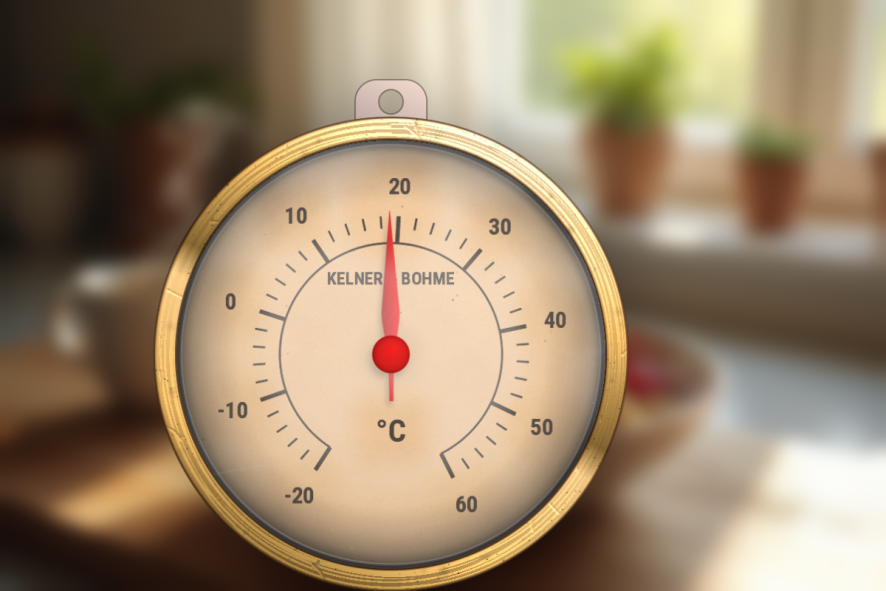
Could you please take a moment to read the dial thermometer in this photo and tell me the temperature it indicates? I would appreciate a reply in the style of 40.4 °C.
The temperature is 19 °C
